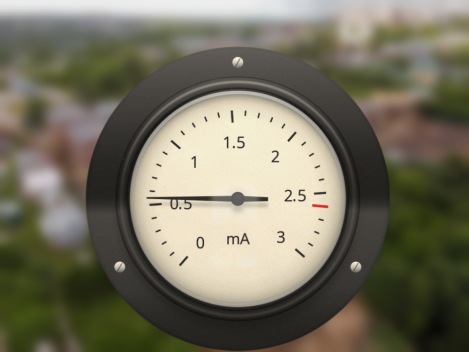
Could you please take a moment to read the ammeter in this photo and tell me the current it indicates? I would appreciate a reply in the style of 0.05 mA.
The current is 0.55 mA
